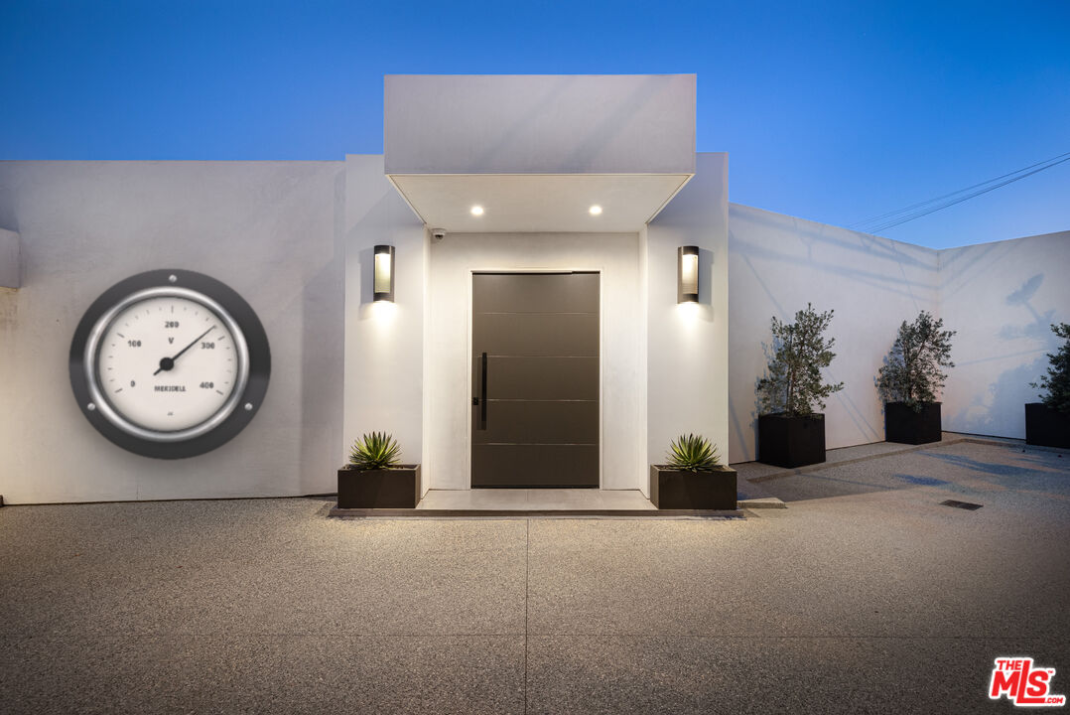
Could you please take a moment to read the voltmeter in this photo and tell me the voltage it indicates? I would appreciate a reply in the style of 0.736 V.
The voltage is 280 V
